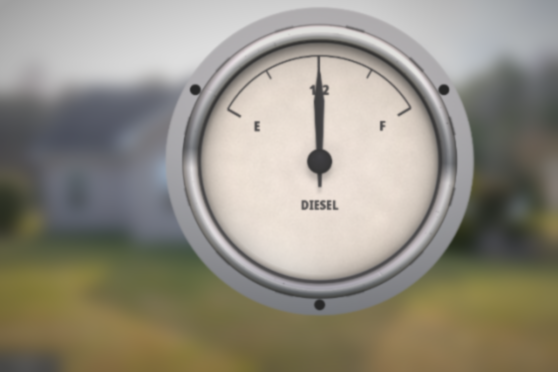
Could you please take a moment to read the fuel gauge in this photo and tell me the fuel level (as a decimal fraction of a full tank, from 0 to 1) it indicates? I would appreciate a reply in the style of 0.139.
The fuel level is 0.5
